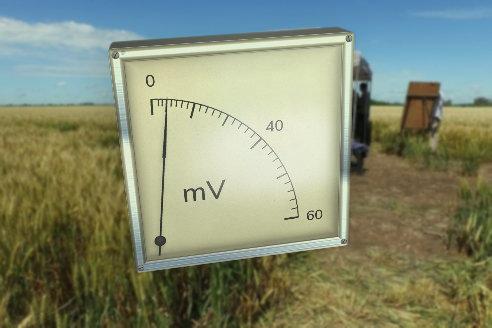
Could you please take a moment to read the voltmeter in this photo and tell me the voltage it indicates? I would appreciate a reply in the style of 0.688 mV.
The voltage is 10 mV
